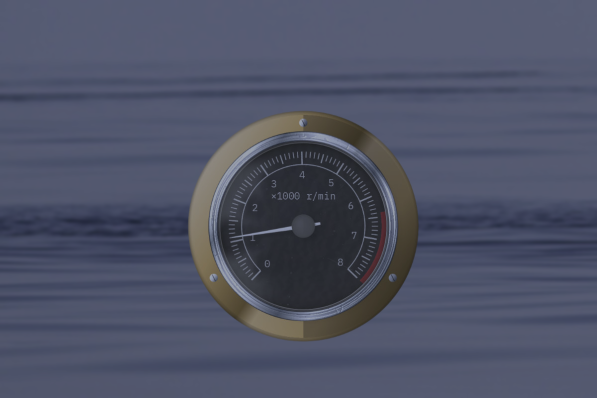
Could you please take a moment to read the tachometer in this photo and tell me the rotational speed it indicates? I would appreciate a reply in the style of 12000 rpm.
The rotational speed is 1100 rpm
